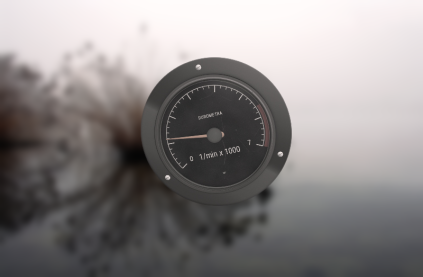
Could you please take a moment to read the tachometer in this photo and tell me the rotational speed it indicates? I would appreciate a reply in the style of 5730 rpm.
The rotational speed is 1200 rpm
